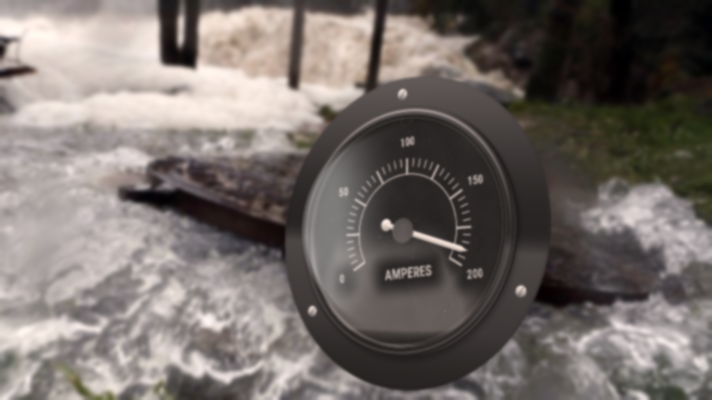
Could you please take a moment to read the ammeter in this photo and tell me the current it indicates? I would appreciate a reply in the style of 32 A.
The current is 190 A
